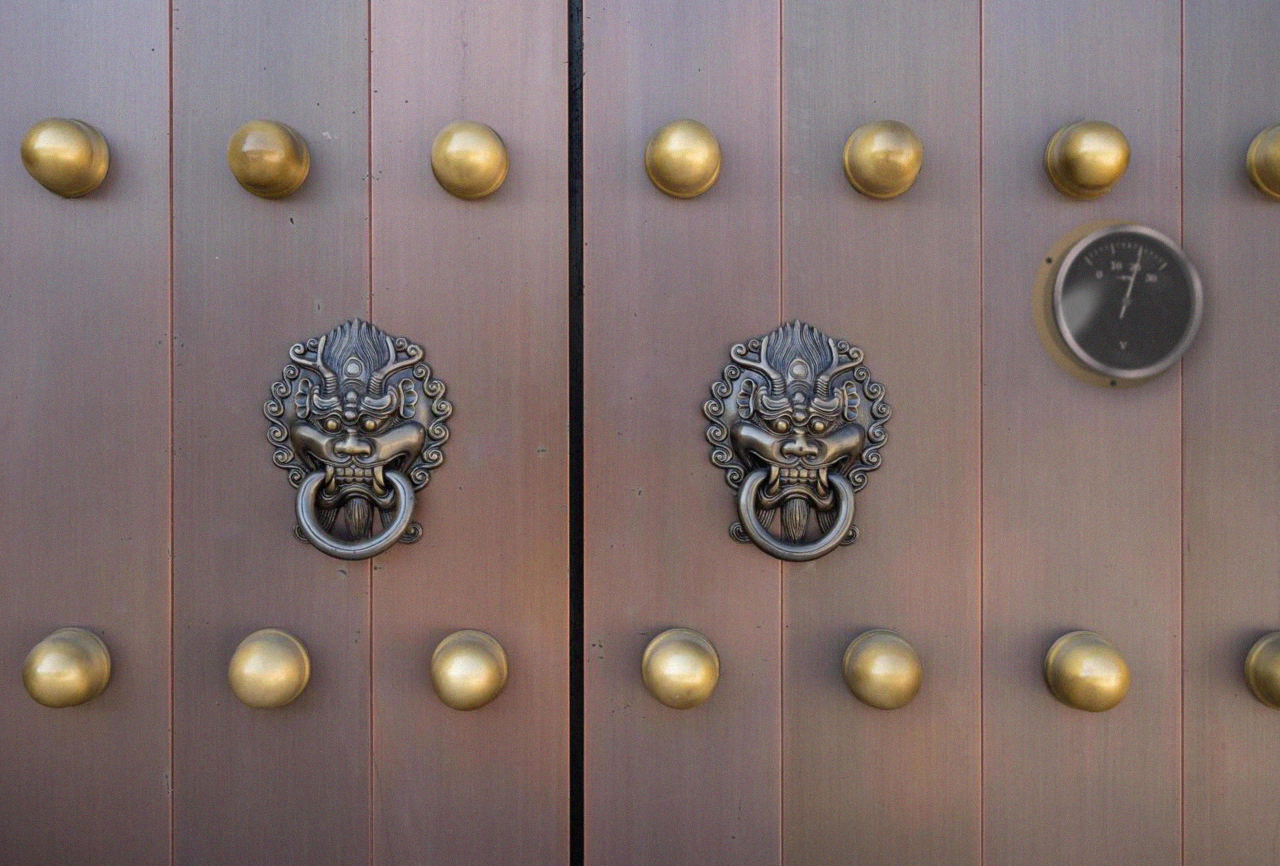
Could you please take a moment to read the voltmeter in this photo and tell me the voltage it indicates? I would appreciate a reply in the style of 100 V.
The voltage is 20 V
